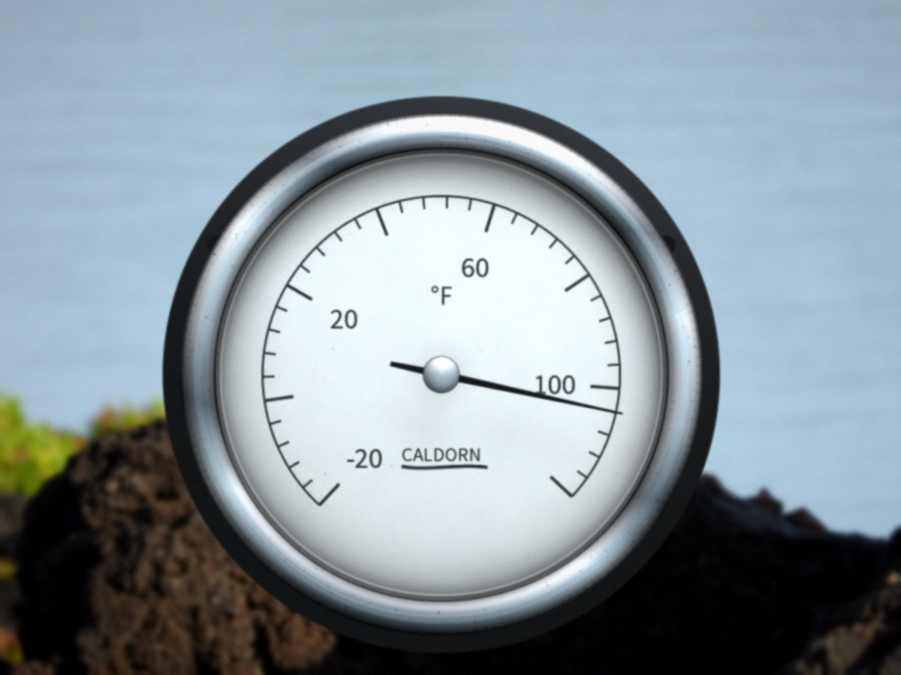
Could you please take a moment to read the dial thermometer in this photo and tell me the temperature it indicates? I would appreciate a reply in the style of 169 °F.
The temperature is 104 °F
